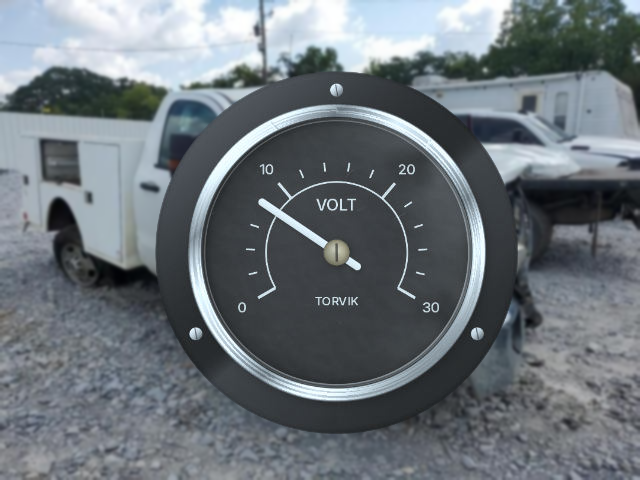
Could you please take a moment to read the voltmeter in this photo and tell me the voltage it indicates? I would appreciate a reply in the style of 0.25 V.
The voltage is 8 V
